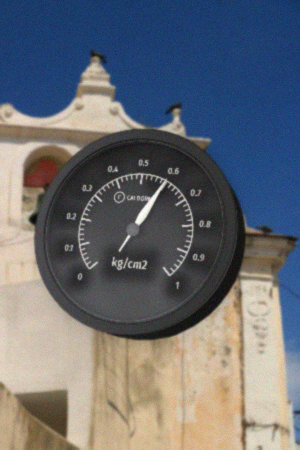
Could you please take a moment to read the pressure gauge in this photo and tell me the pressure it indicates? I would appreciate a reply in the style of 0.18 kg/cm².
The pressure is 0.6 kg/cm²
